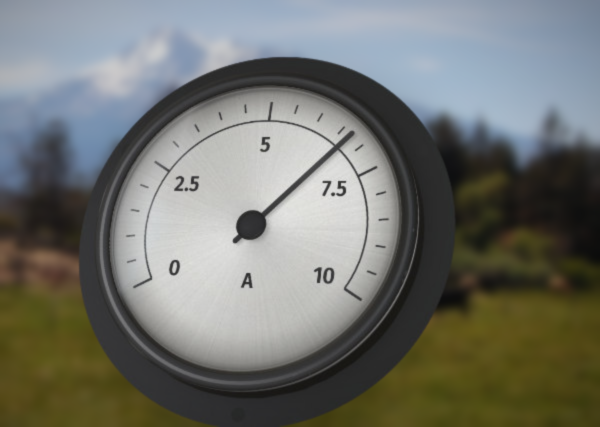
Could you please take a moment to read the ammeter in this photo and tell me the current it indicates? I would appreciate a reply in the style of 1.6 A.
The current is 6.75 A
